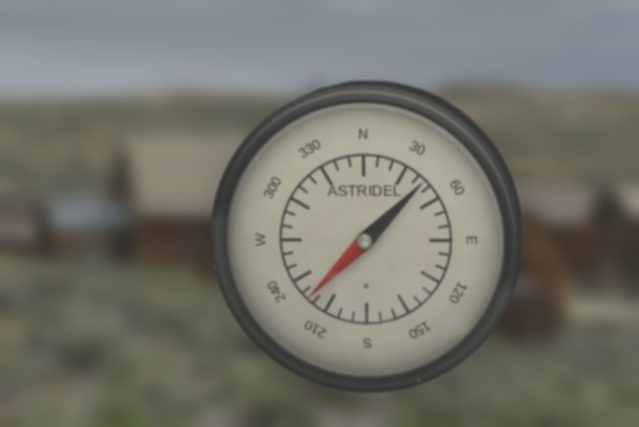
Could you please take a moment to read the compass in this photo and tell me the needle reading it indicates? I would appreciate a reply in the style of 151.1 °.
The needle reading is 225 °
